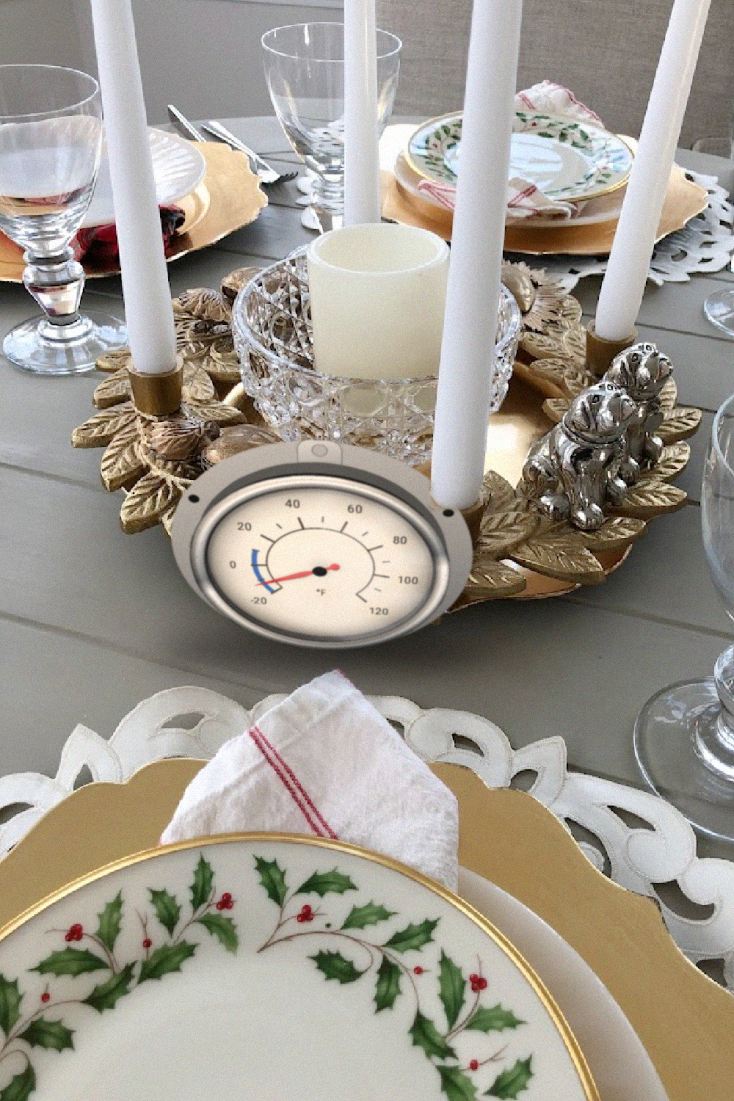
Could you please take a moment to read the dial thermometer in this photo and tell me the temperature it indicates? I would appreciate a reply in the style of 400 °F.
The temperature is -10 °F
